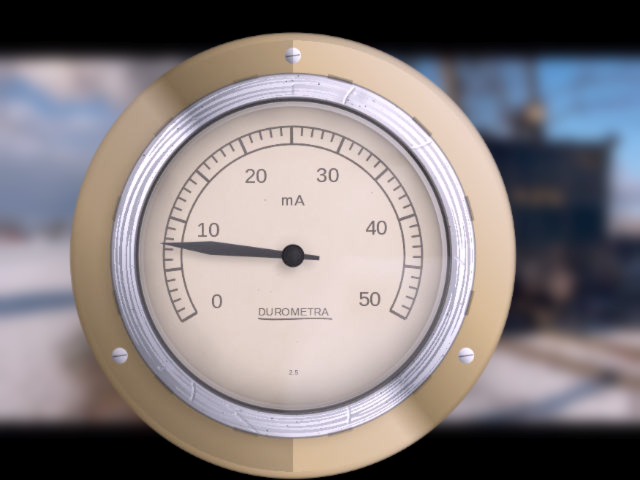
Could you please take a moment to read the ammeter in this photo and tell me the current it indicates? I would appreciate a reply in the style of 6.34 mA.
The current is 7.5 mA
